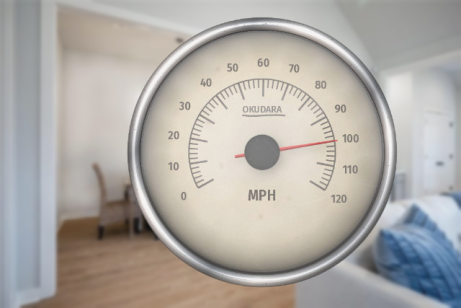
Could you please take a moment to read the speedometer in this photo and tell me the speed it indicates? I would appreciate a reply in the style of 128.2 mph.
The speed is 100 mph
